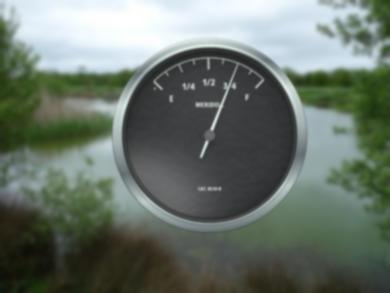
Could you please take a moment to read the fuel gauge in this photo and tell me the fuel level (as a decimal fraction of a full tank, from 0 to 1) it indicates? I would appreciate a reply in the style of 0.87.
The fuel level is 0.75
